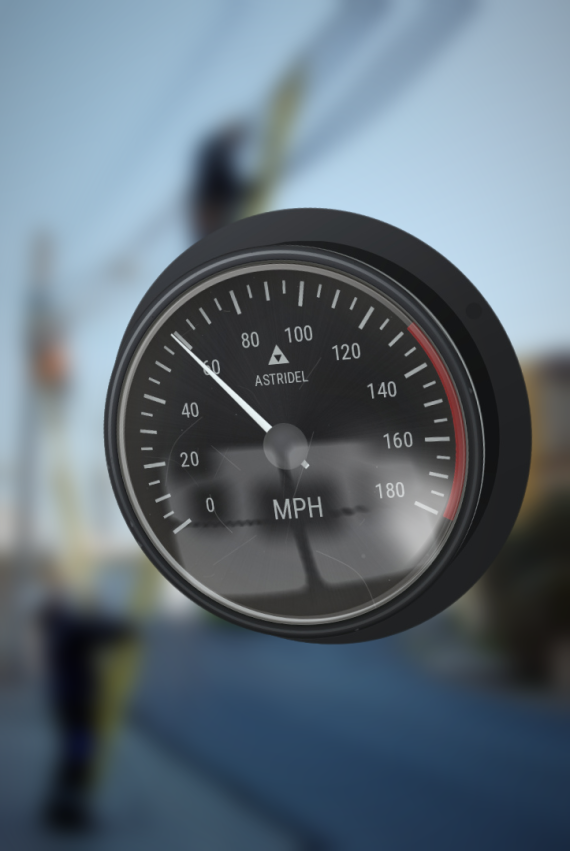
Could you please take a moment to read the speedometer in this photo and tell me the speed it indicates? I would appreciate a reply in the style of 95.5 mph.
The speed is 60 mph
